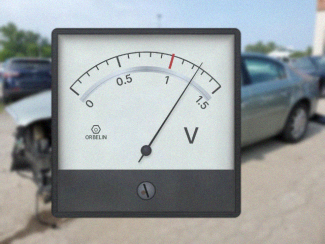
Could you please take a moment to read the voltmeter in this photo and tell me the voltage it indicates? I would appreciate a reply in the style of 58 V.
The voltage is 1.25 V
